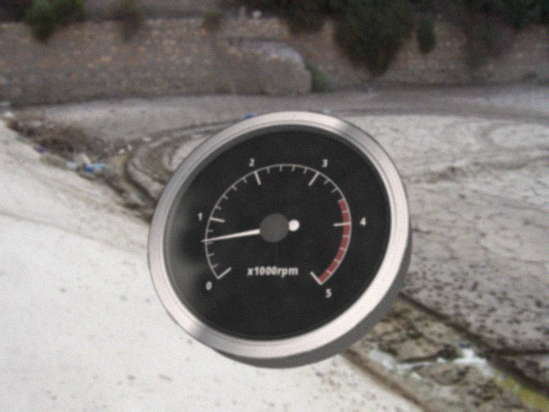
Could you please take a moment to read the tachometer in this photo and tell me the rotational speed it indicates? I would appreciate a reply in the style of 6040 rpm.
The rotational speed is 600 rpm
